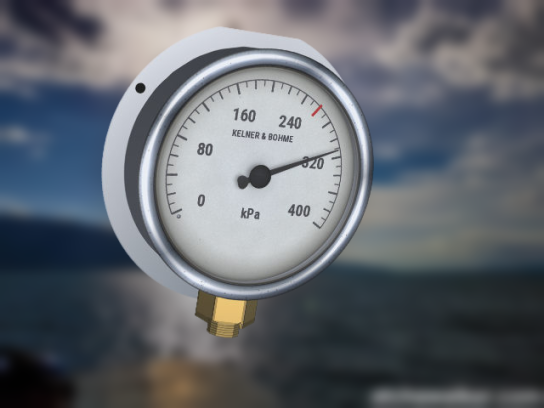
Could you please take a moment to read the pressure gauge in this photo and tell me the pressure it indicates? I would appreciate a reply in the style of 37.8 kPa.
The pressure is 310 kPa
